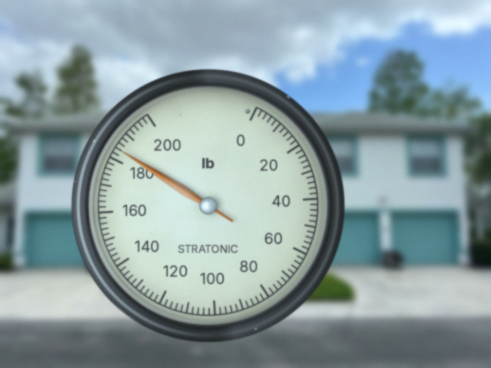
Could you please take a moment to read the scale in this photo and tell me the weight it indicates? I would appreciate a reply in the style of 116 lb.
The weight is 184 lb
